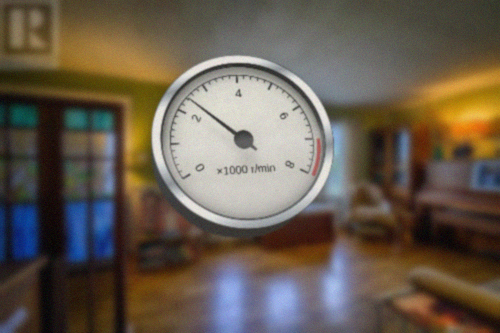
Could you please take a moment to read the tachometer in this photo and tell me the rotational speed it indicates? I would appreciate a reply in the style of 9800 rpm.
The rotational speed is 2400 rpm
